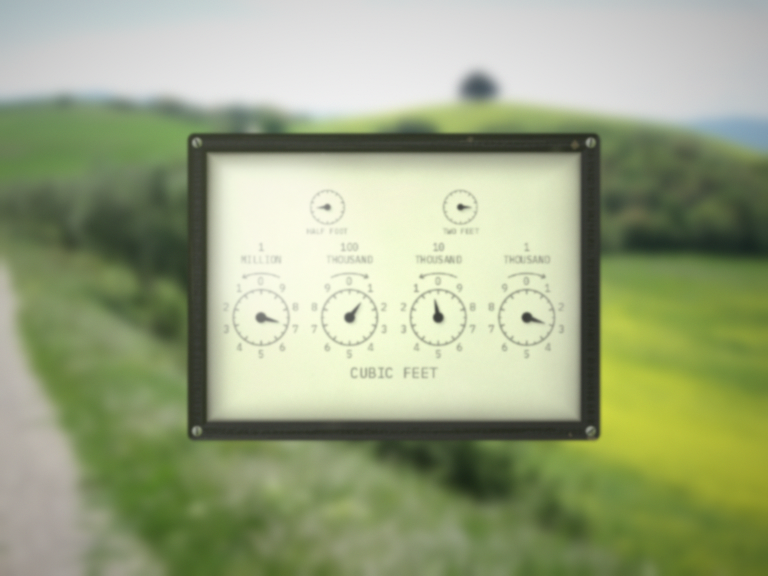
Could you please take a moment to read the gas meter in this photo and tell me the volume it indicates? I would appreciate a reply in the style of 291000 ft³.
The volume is 710300 ft³
